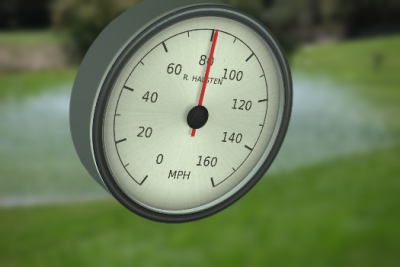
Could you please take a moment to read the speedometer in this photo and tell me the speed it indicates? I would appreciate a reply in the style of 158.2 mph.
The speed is 80 mph
